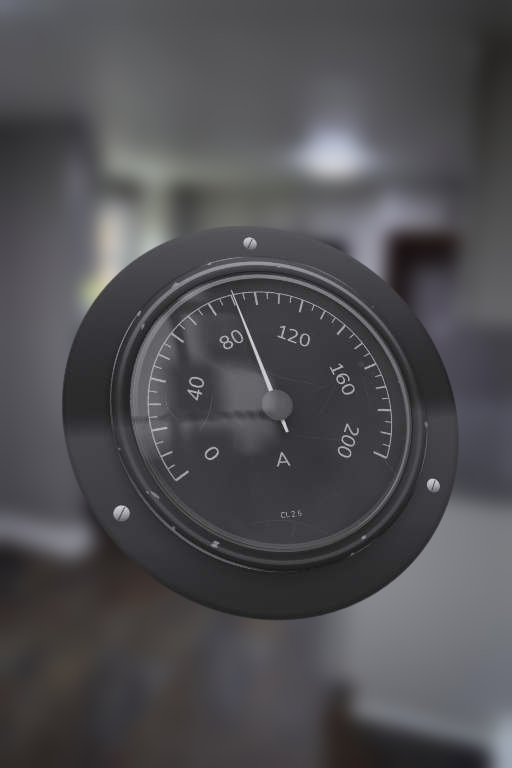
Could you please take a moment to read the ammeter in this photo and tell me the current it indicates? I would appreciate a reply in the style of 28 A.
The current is 90 A
